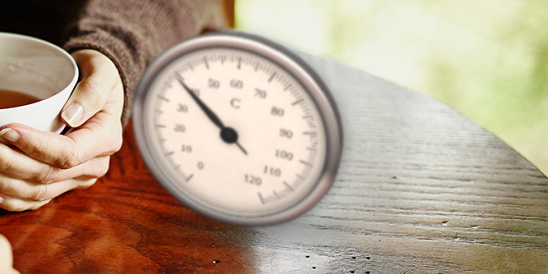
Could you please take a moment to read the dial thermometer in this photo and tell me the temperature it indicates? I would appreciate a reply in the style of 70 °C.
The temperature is 40 °C
